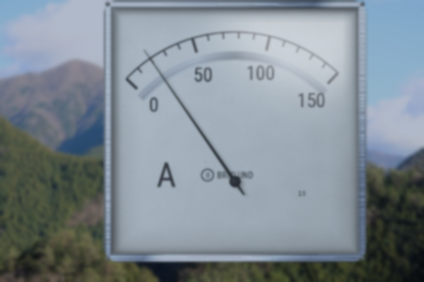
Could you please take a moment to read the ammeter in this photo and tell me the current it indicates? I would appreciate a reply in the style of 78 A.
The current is 20 A
